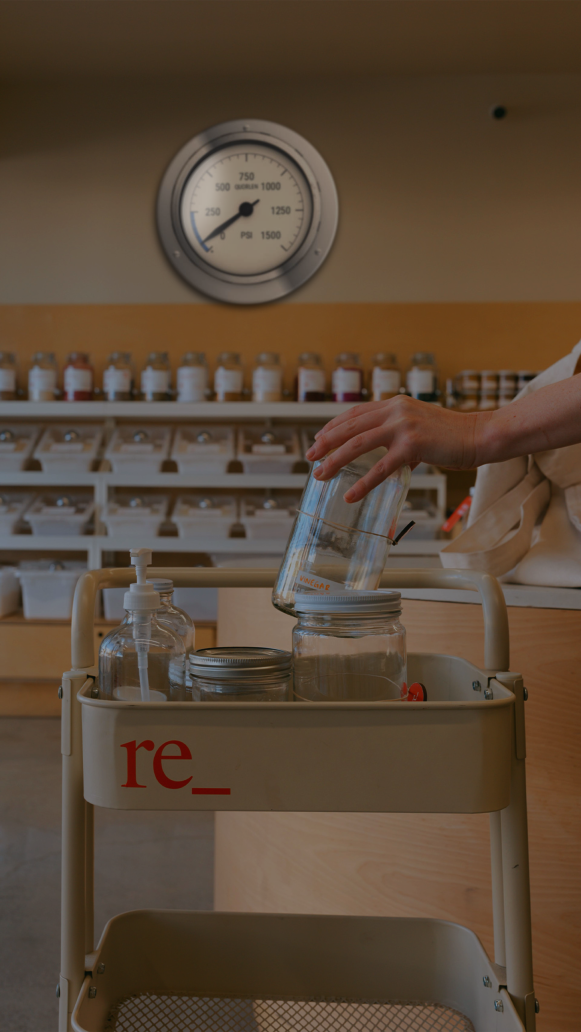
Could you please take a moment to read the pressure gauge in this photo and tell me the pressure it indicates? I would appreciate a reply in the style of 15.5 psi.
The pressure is 50 psi
